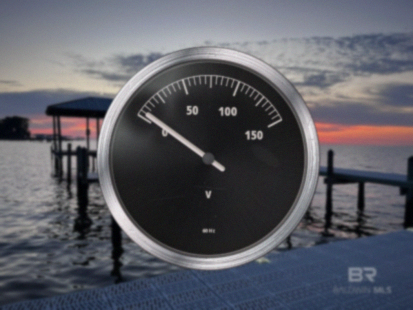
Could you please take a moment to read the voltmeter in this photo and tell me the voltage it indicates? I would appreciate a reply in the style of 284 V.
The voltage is 5 V
